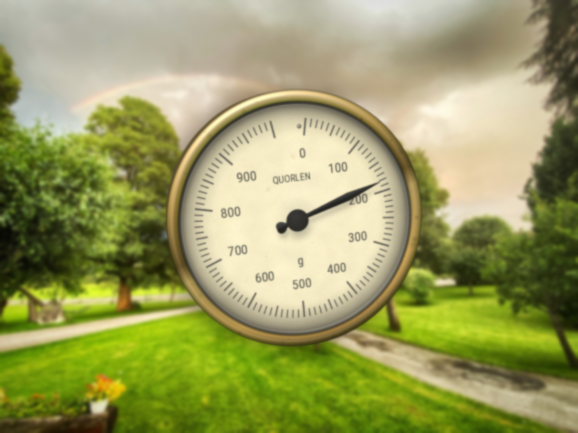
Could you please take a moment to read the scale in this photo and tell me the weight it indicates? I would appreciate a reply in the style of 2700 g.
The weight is 180 g
